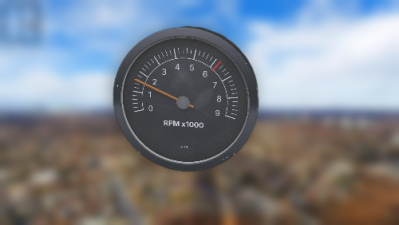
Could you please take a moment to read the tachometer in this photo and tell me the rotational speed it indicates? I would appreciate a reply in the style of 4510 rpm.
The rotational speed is 1600 rpm
